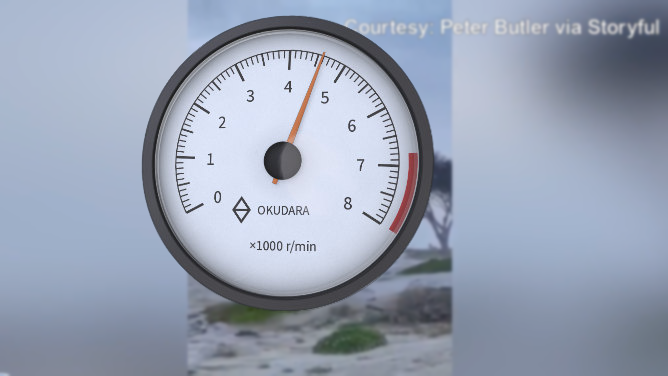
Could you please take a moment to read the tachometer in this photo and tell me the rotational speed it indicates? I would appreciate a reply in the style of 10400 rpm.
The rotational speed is 4600 rpm
